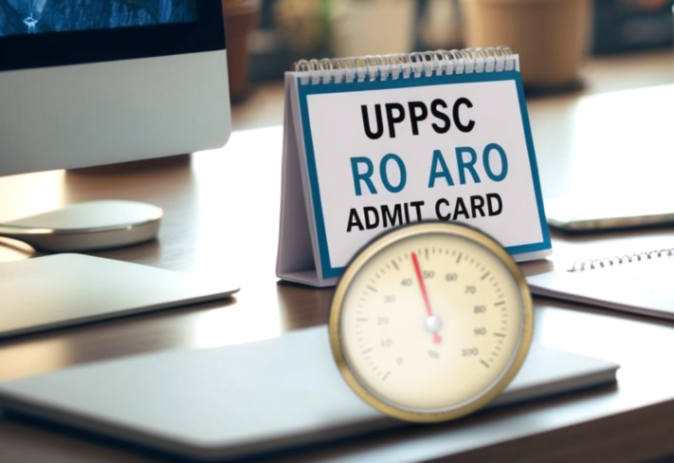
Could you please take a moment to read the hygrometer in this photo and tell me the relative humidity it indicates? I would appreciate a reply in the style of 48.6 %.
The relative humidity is 46 %
